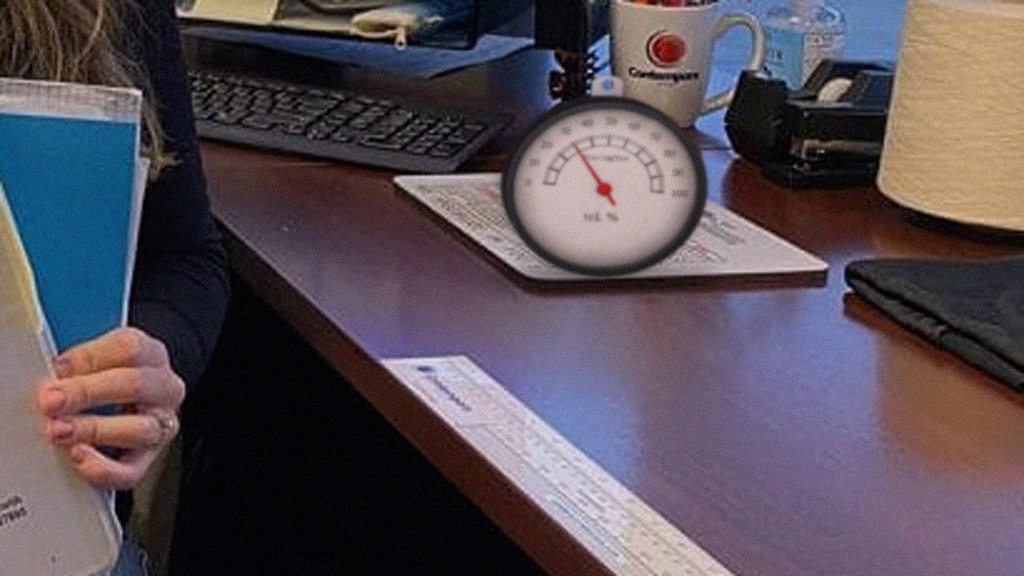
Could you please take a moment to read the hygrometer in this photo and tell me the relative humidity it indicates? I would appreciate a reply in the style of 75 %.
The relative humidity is 30 %
